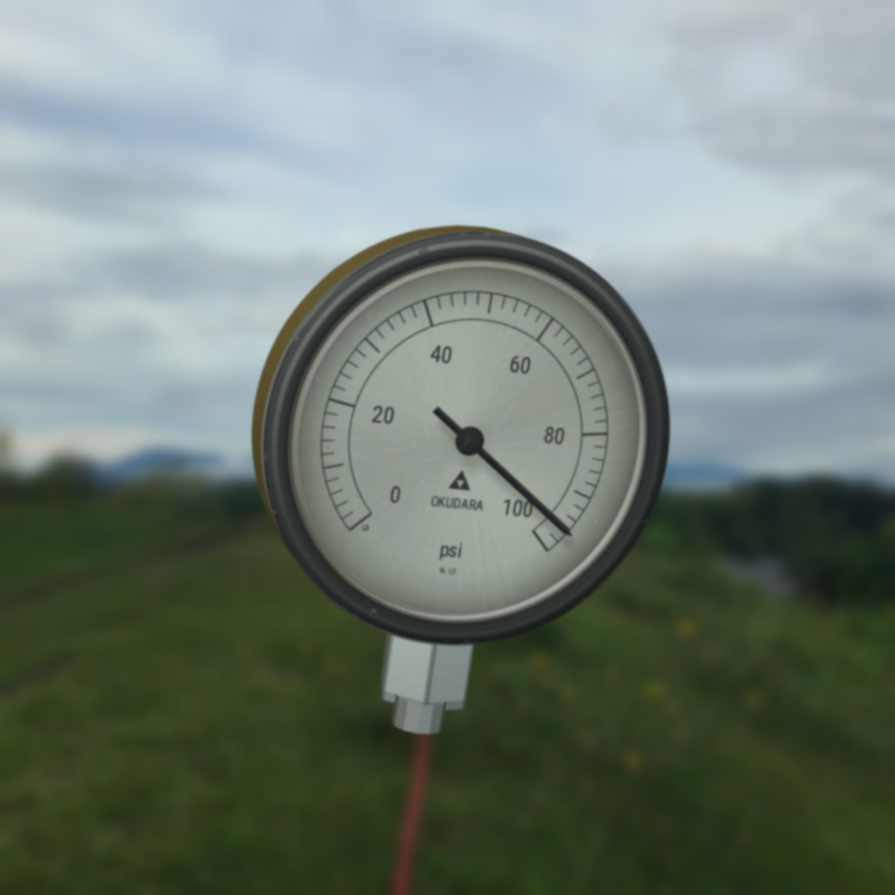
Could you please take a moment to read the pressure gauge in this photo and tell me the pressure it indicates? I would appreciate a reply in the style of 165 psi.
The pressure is 96 psi
